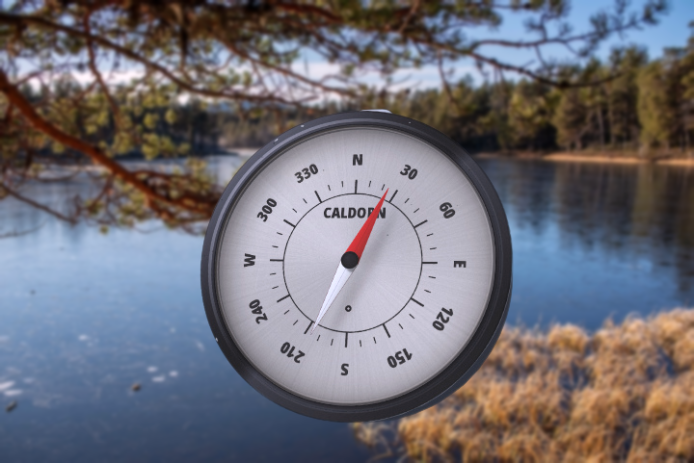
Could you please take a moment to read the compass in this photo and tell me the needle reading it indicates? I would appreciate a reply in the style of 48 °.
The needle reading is 25 °
